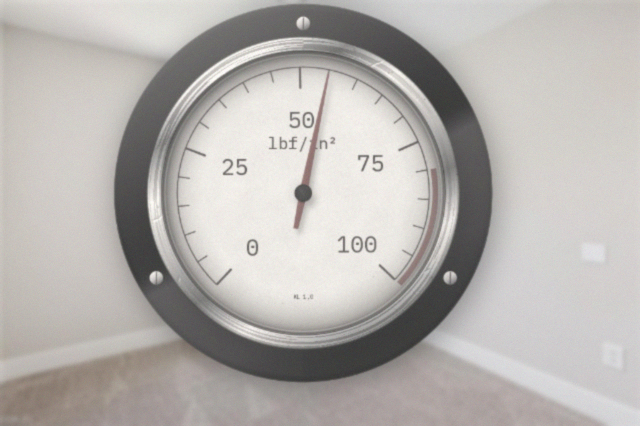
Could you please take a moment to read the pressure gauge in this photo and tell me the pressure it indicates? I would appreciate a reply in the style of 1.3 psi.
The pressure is 55 psi
